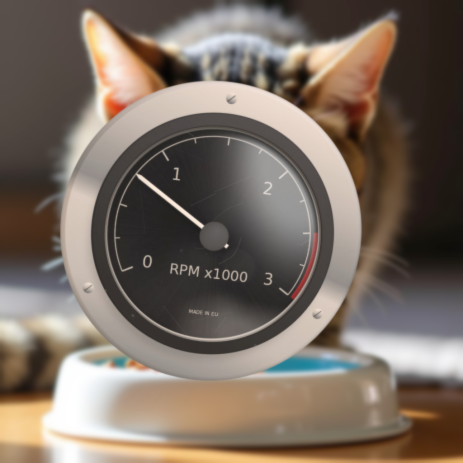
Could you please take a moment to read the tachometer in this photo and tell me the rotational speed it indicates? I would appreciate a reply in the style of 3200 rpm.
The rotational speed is 750 rpm
